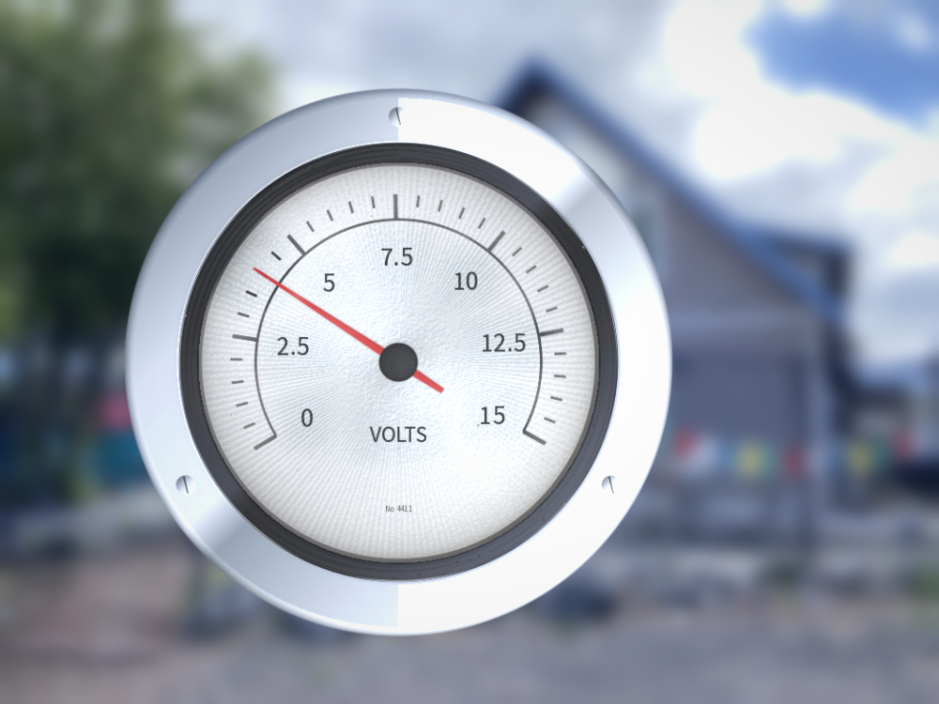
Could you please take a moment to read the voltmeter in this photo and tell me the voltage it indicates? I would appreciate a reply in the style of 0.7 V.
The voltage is 4 V
